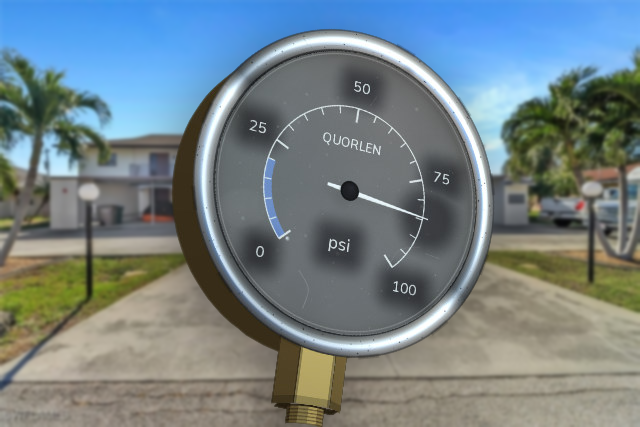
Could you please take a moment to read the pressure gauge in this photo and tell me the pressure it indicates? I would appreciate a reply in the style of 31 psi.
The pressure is 85 psi
